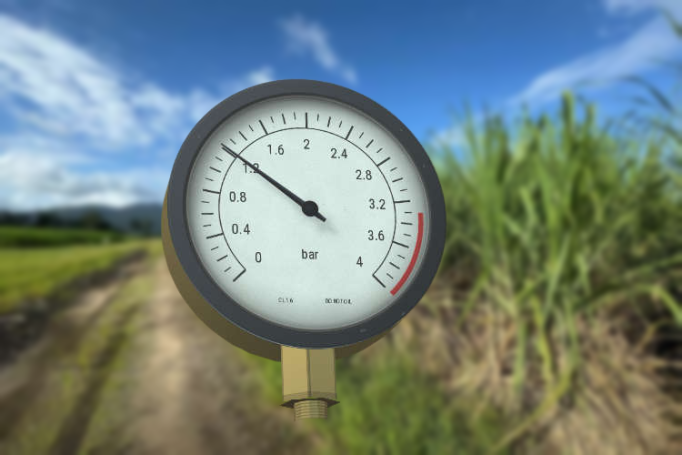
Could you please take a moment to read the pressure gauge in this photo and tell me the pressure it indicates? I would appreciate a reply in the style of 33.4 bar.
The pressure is 1.2 bar
